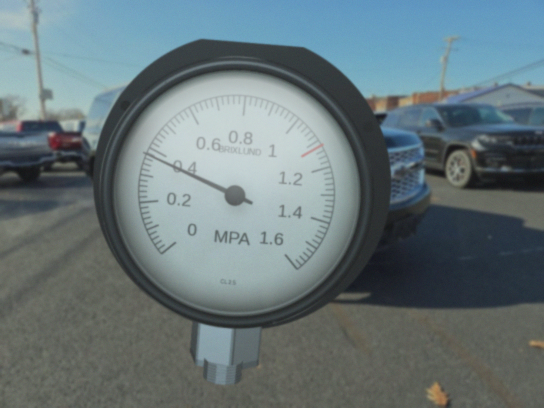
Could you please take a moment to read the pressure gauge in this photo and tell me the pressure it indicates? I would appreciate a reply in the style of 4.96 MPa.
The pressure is 0.38 MPa
